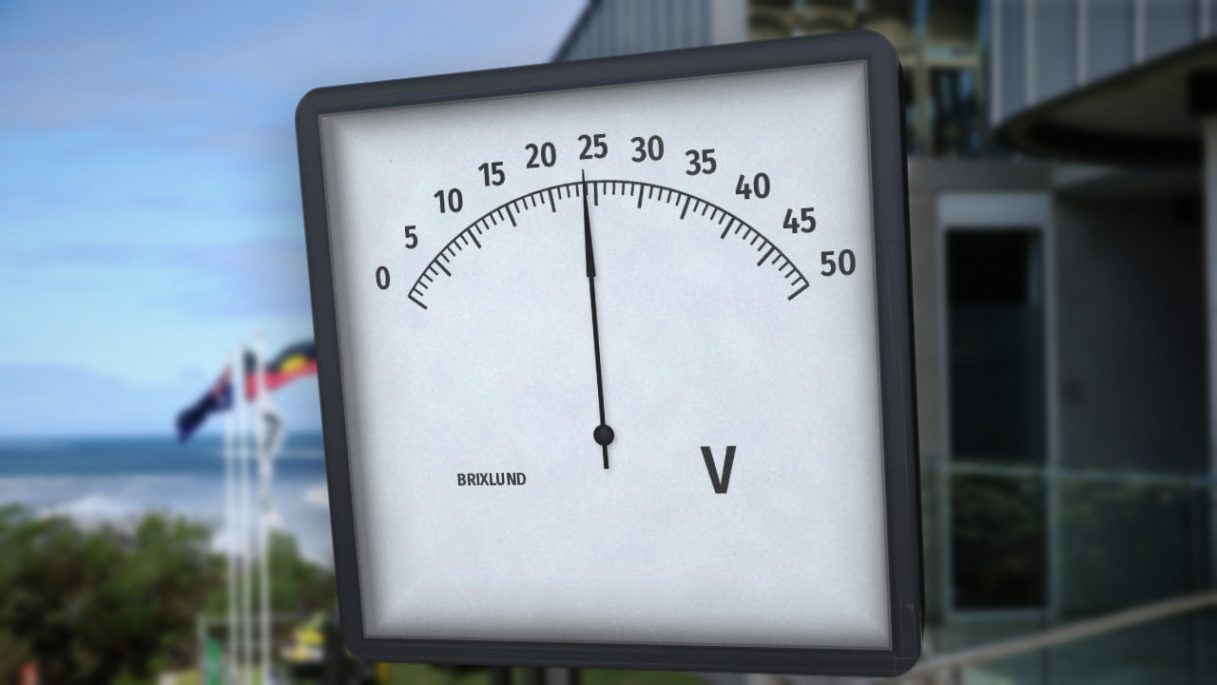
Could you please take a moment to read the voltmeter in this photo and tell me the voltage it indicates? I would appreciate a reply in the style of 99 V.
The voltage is 24 V
